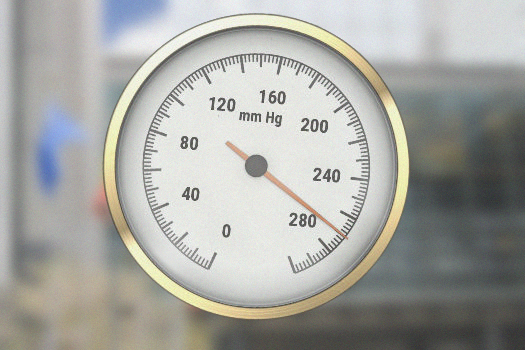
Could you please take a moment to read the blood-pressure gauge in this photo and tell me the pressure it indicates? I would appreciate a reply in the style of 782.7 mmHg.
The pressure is 270 mmHg
